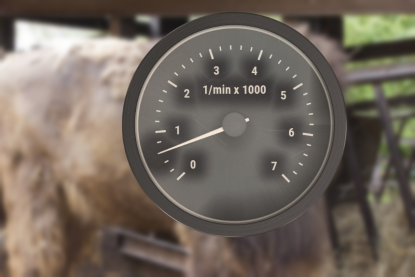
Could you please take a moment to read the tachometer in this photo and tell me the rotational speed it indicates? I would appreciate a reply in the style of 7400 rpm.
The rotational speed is 600 rpm
